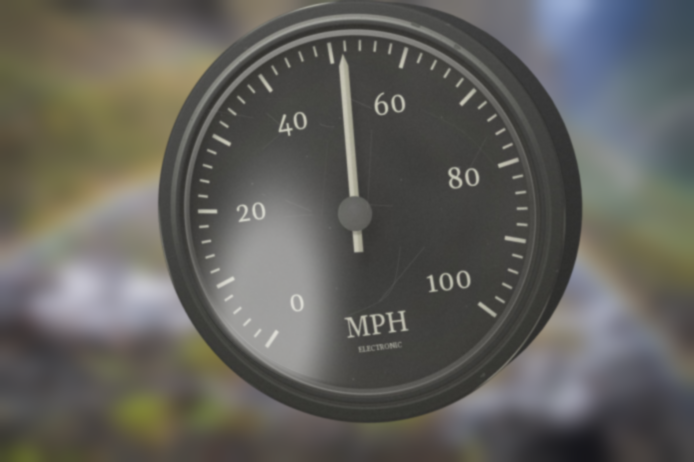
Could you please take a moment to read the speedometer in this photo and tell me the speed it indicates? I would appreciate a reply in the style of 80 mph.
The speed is 52 mph
